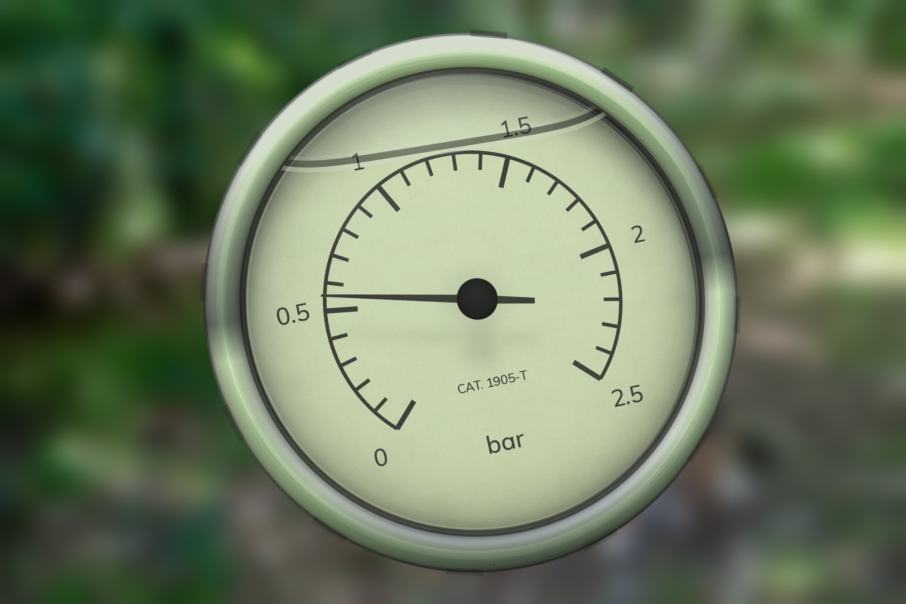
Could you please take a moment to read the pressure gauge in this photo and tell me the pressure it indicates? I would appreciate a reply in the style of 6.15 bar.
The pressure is 0.55 bar
